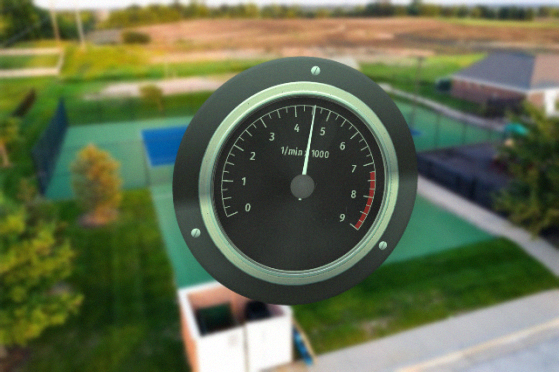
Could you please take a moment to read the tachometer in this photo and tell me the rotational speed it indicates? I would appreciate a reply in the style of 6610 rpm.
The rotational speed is 4500 rpm
